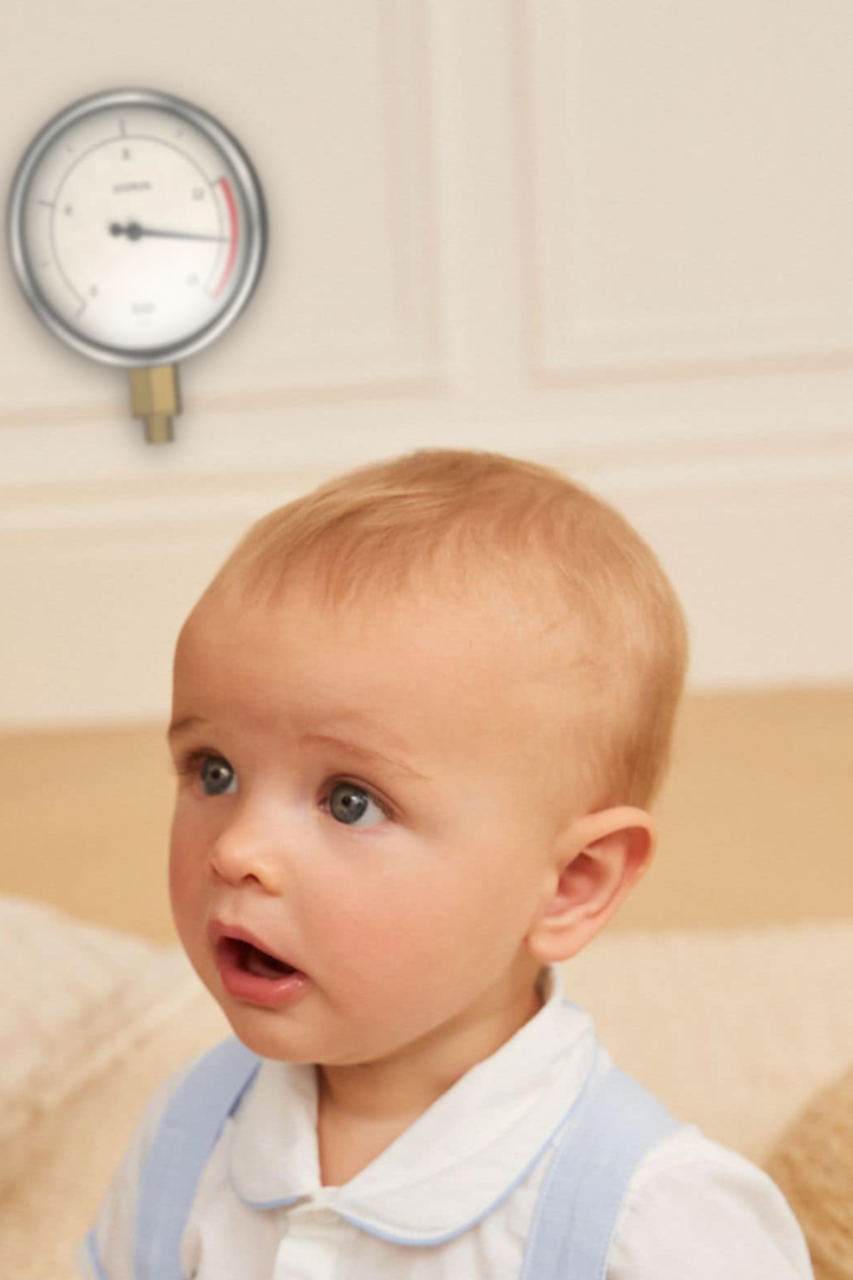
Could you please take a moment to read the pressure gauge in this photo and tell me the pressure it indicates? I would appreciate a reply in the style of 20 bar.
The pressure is 14 bar
